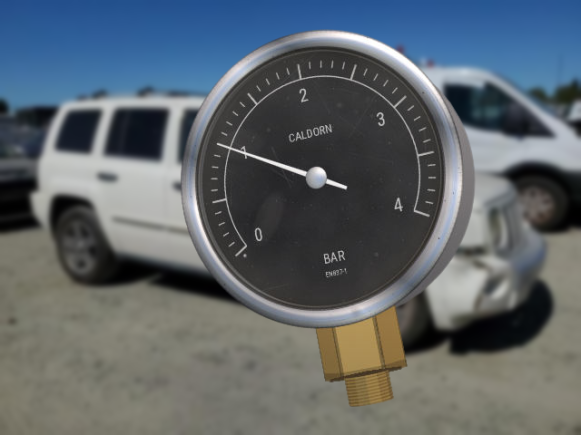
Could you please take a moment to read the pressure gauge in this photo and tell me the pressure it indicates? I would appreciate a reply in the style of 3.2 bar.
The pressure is 1 bar
